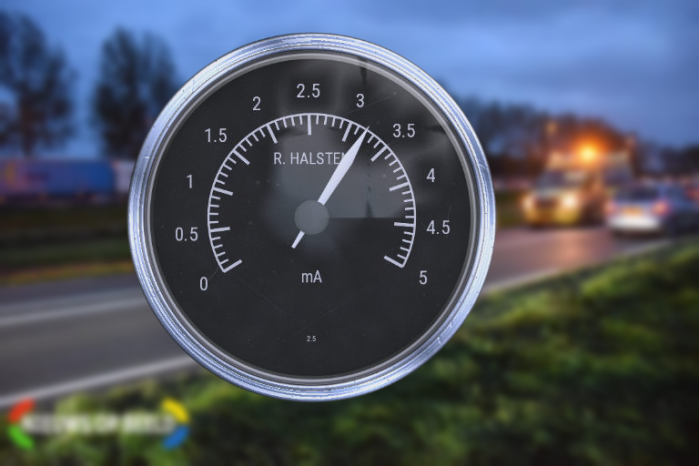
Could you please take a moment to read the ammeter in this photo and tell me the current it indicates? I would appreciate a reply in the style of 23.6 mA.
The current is 3.2 mA
